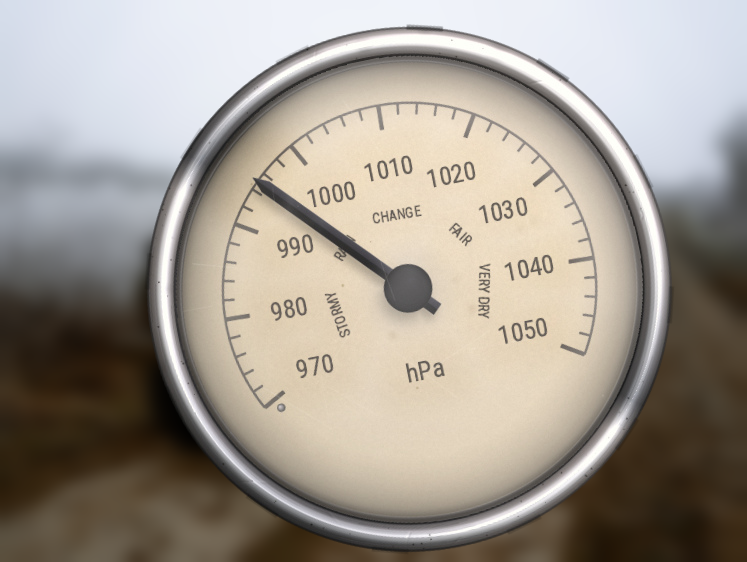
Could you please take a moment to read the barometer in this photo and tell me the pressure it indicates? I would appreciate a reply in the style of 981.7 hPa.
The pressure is 995 hPa
